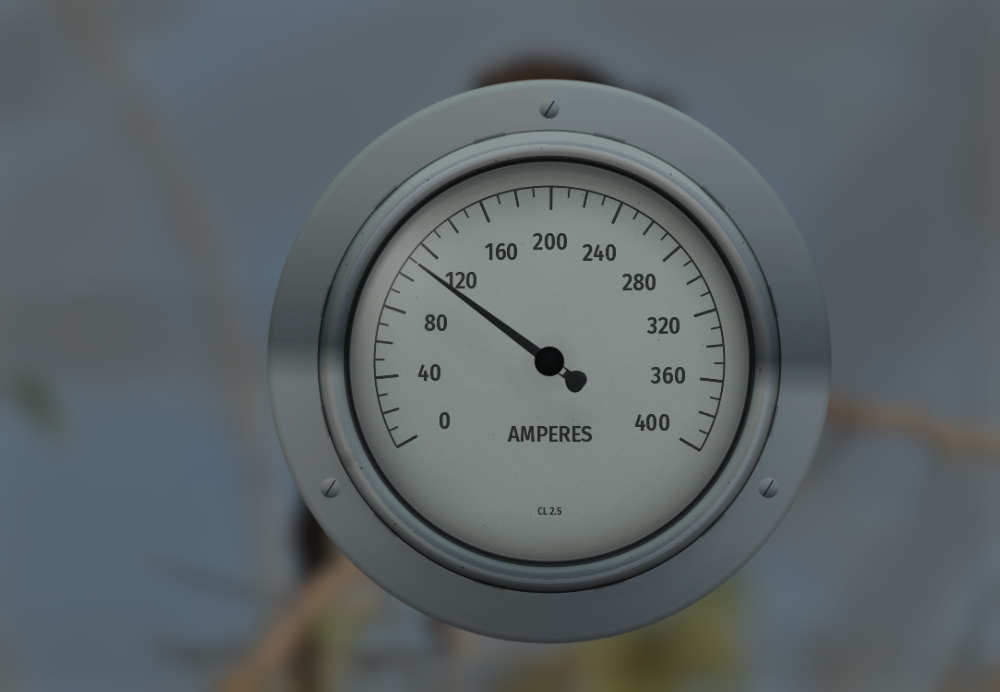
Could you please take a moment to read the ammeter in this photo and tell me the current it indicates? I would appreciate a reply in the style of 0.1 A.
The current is 110 A
